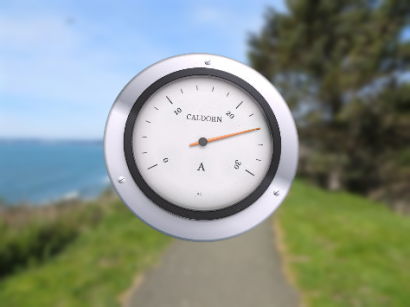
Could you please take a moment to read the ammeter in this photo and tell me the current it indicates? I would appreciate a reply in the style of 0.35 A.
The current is 24 A
